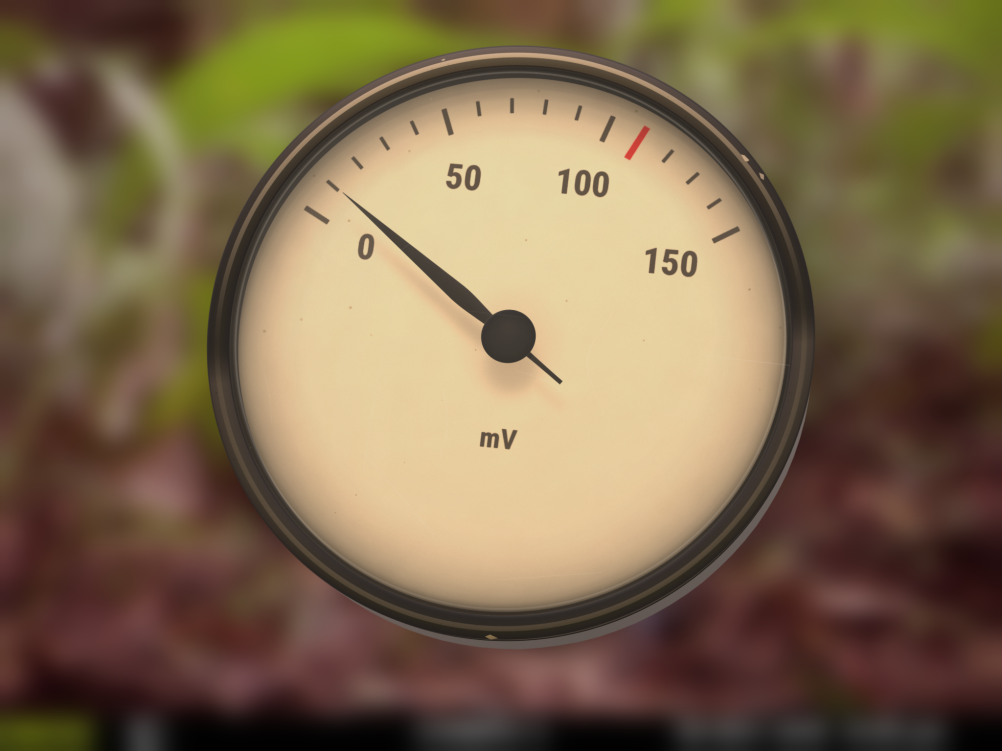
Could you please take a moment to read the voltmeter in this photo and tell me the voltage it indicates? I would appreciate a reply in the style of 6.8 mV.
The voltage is 10 mV
